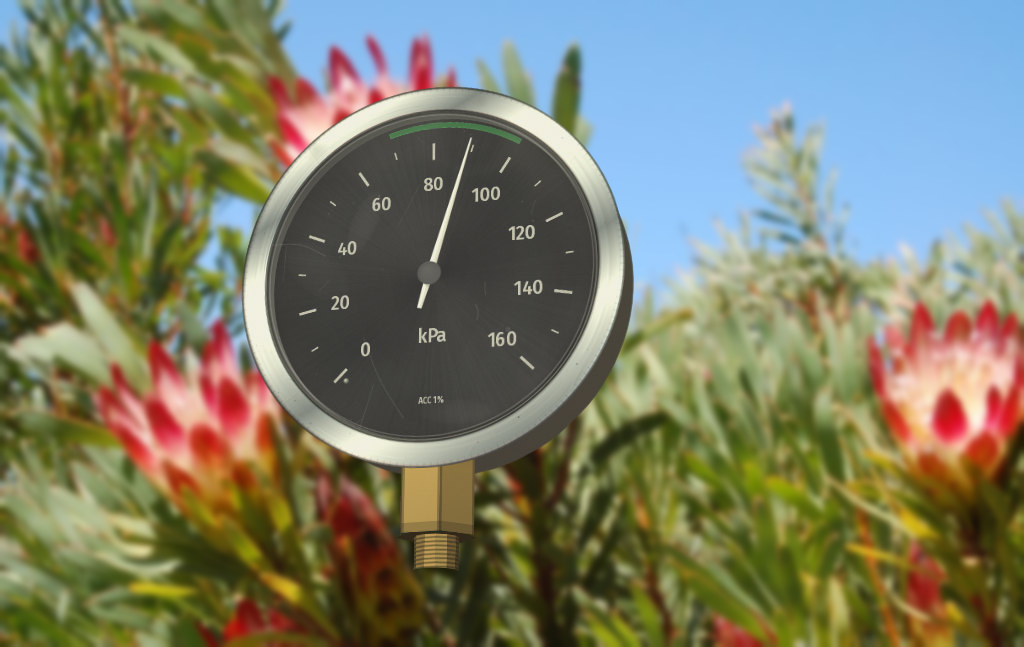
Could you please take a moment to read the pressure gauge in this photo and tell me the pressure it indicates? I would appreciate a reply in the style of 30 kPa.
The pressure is 90 kPa
